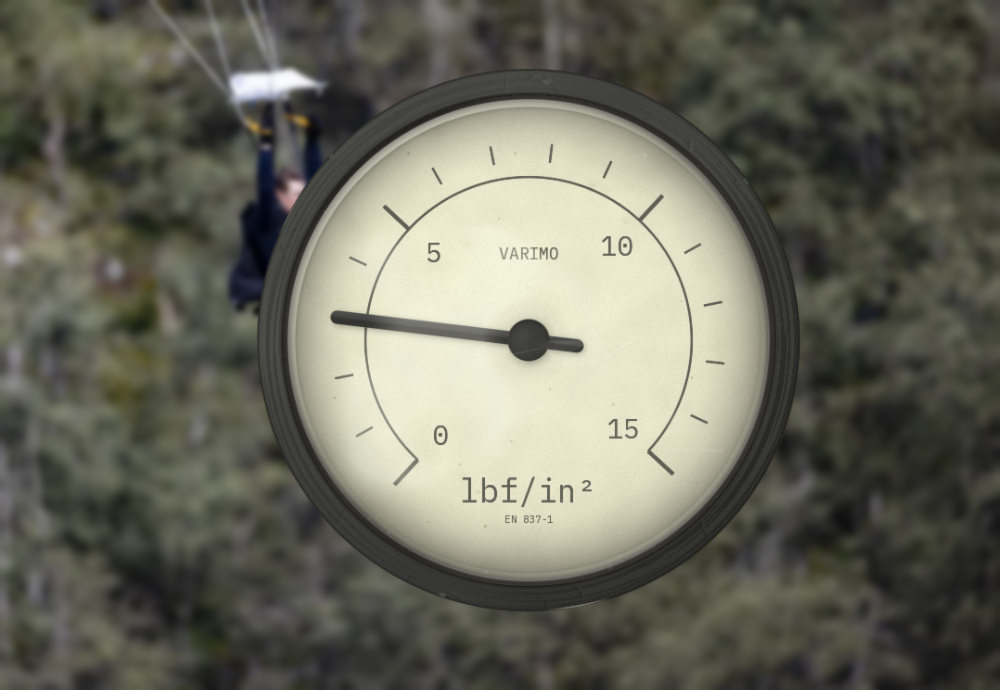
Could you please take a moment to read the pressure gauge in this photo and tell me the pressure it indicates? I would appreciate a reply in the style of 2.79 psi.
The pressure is 3 psi
